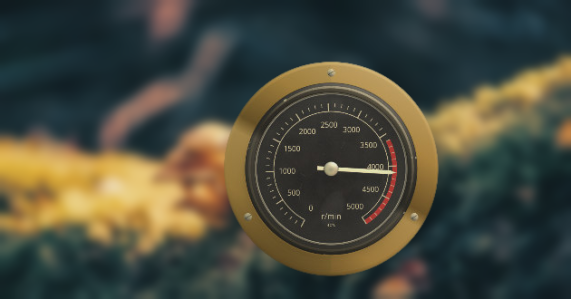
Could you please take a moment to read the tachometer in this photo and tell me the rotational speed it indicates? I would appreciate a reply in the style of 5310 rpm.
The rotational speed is 4100 rpm
